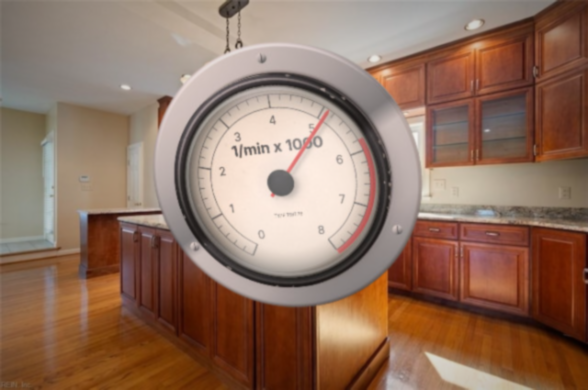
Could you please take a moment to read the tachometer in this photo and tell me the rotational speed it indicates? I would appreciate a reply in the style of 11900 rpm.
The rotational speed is 5100 rpm
